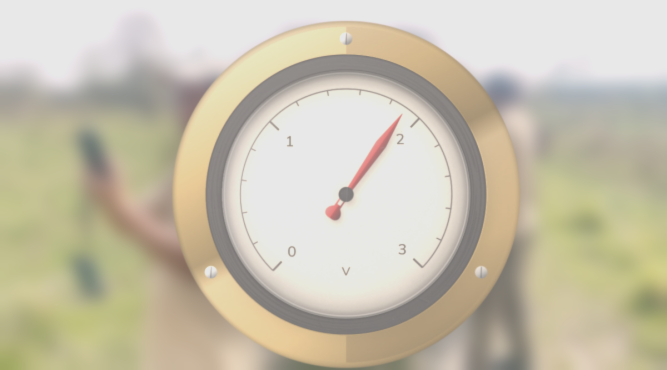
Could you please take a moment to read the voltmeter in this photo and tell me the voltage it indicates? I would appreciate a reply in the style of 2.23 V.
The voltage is 1.9 V
